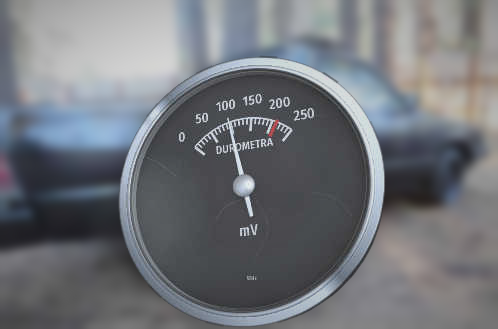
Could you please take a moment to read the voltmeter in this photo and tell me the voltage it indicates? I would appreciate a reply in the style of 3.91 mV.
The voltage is 100 mV
